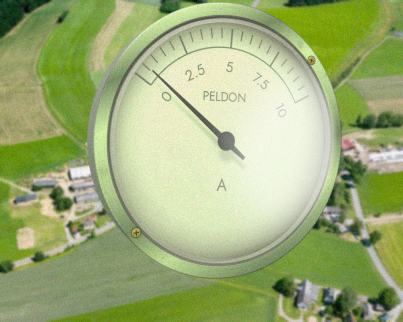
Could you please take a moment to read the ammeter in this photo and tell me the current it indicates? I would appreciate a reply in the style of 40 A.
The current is 0.5 A
